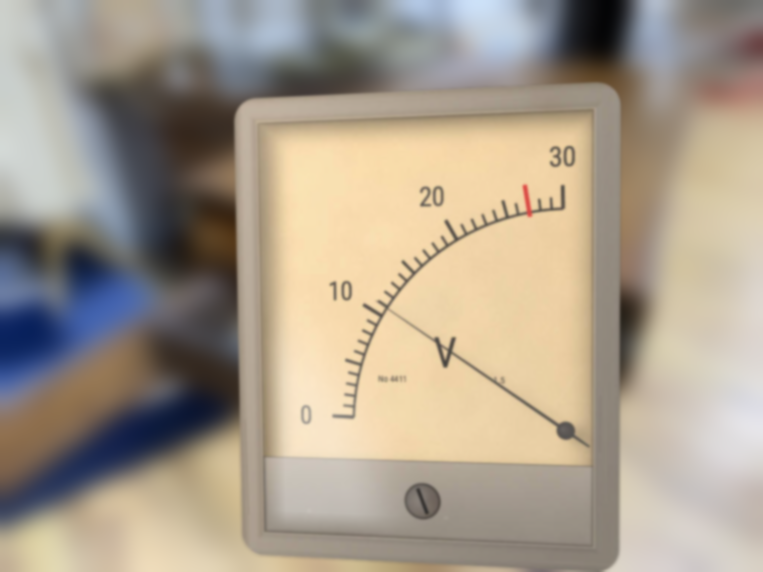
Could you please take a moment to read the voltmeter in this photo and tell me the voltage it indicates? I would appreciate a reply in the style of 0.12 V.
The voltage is 11 V
